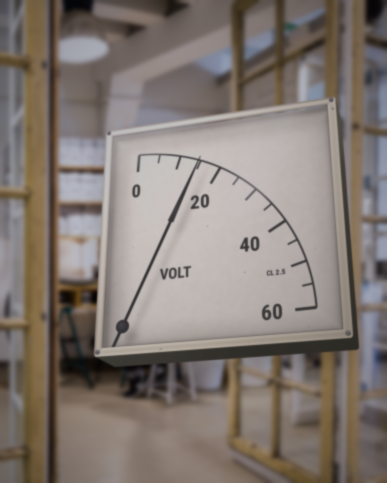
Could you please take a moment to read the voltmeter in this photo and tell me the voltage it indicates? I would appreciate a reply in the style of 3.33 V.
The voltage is 15 V
